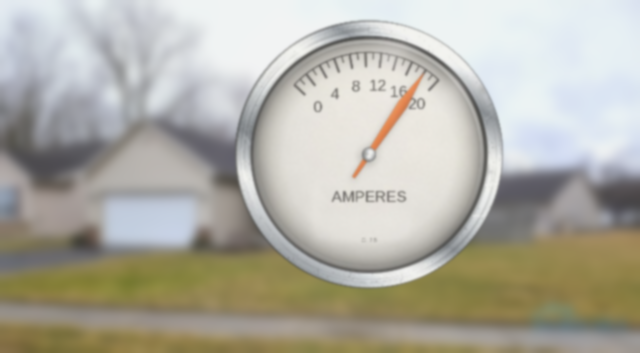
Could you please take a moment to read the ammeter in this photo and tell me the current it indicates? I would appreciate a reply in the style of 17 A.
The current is 18 A
